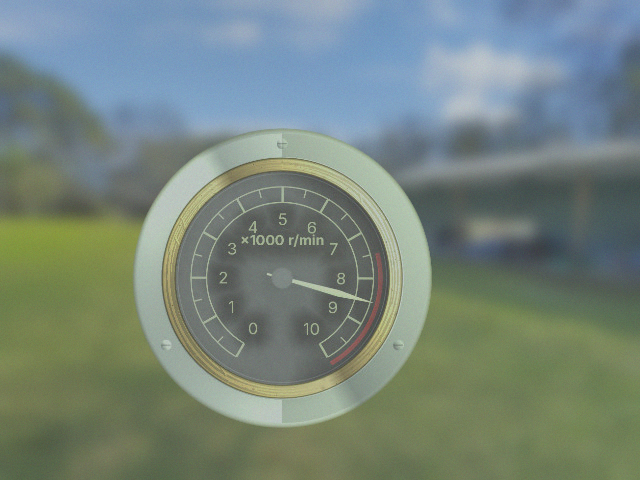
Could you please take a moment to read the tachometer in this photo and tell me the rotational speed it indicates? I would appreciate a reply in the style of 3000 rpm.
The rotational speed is 8500 rpm
